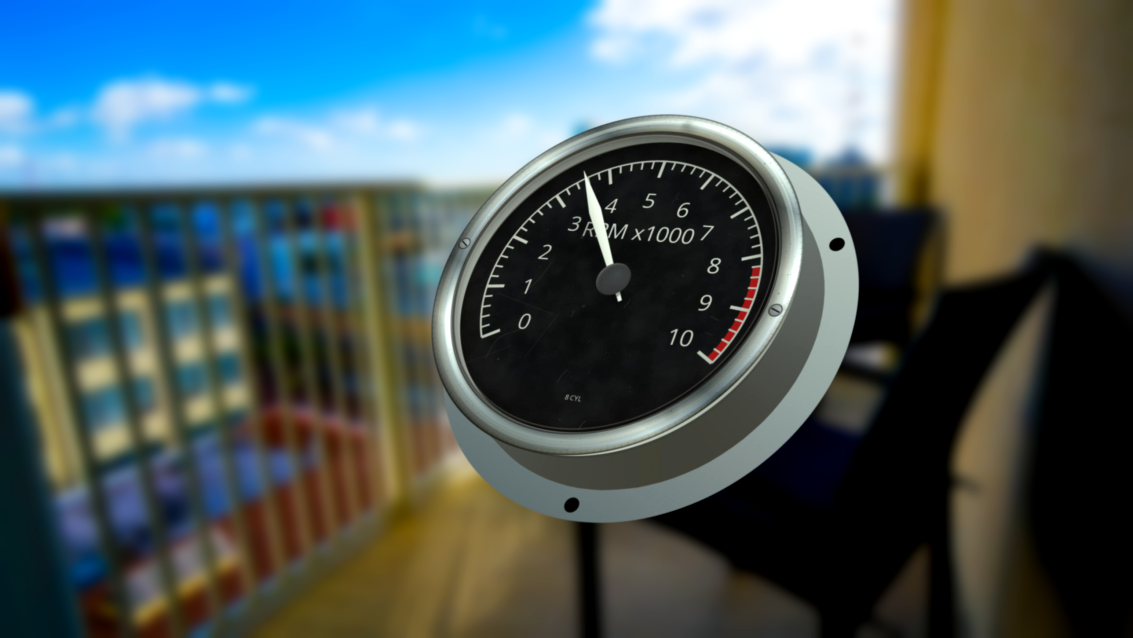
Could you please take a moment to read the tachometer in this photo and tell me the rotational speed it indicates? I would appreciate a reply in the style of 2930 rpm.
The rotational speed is 3600 rpm
